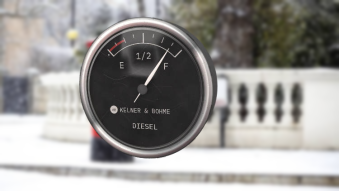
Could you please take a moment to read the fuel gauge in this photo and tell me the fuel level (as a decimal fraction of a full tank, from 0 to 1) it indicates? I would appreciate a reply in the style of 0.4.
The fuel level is 0.875
